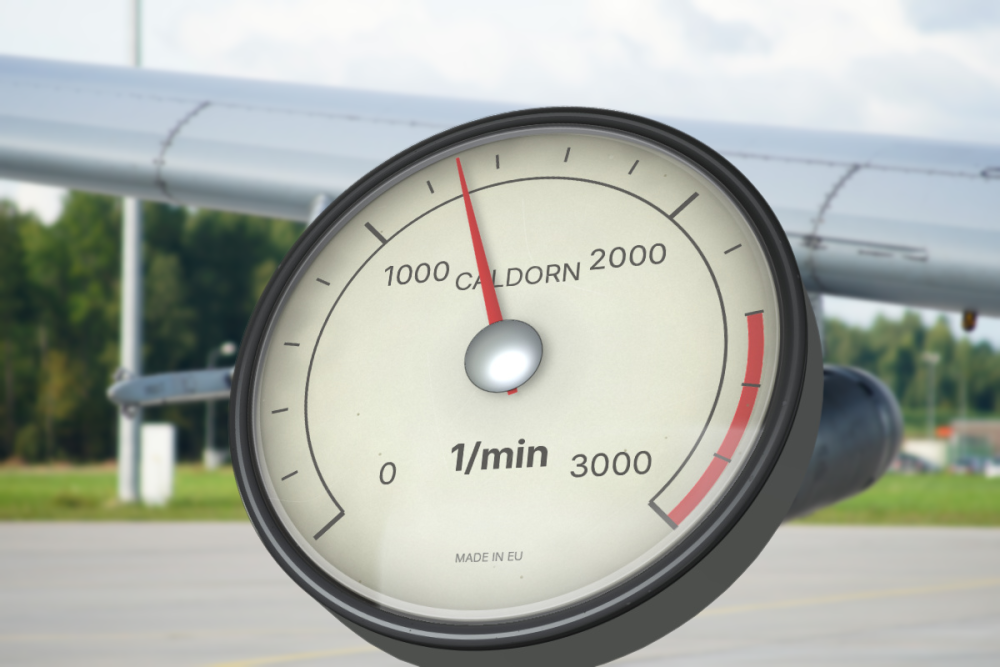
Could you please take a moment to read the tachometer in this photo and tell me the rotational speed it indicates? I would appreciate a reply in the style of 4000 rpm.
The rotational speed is 1300 rpm
